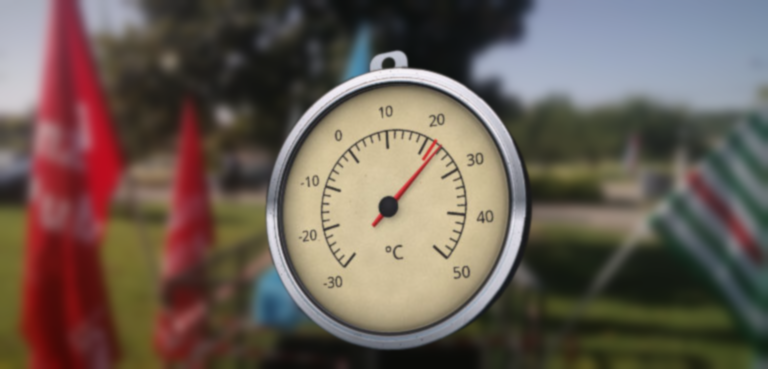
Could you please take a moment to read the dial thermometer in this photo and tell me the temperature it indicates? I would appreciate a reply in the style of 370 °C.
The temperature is 24 °C
